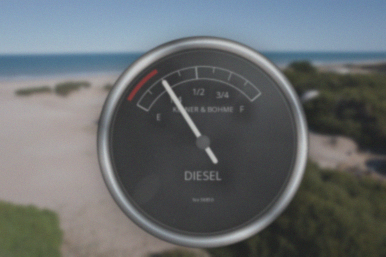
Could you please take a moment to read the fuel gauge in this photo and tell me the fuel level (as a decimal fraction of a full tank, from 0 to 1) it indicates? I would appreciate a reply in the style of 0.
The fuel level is 0.25
